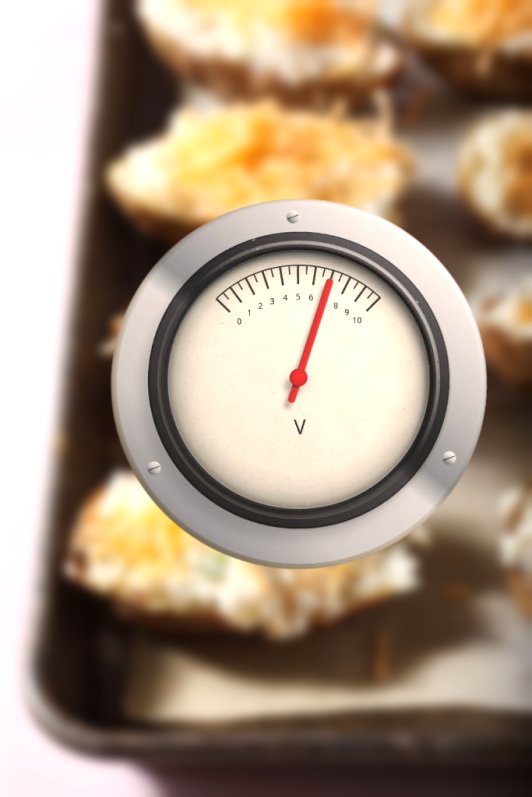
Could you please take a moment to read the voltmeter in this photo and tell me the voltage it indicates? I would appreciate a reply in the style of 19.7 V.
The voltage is 7 V
